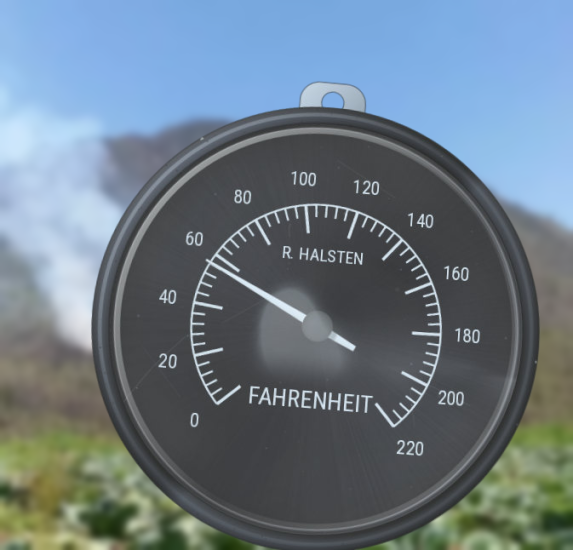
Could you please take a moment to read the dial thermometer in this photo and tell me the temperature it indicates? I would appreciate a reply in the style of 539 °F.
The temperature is 56 °F
